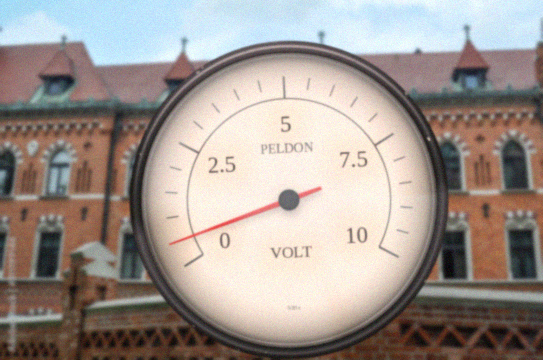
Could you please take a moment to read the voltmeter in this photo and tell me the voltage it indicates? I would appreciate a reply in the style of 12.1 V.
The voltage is 0.5 V
